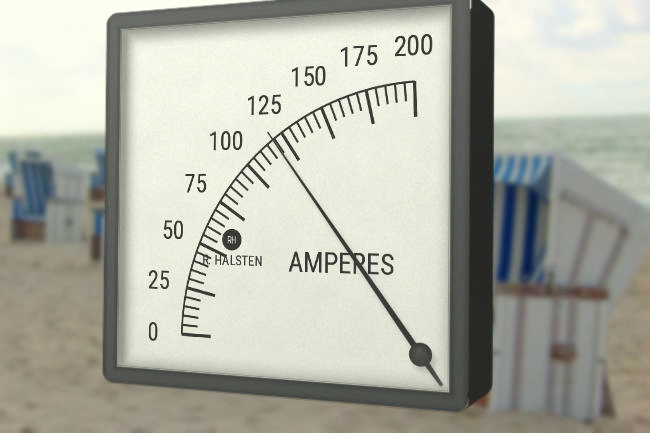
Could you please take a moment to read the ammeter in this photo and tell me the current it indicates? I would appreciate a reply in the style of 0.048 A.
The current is 120 A
